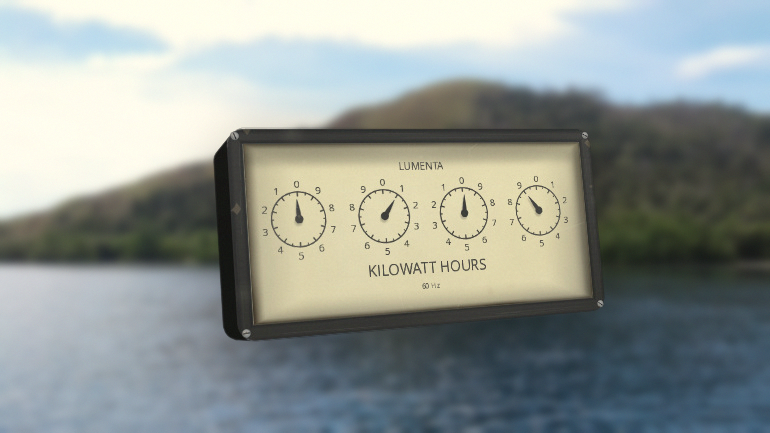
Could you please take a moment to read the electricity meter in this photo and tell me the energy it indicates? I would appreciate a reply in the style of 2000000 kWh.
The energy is 99 kWh
